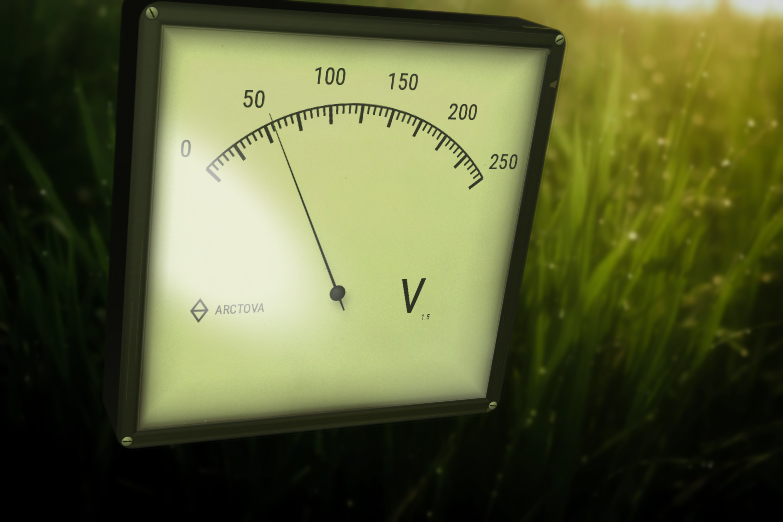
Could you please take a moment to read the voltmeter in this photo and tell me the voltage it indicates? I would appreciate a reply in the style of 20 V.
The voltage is 55 V
